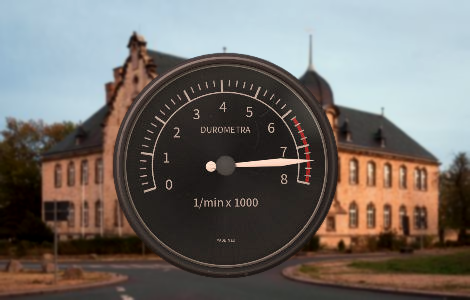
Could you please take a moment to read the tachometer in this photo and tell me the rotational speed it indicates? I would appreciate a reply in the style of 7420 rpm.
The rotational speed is 7400 rpm
